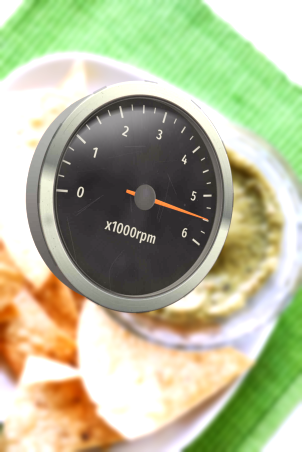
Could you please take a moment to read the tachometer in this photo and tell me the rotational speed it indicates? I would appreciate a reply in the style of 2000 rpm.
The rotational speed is 5500 rpm
